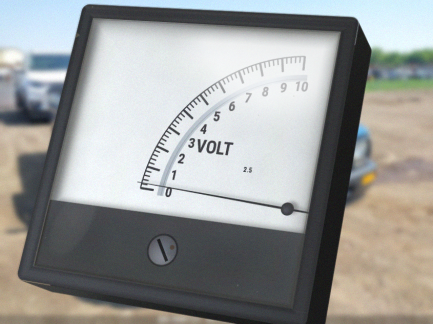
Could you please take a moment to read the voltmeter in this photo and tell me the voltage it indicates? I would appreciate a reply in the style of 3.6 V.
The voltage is 0.2 V
